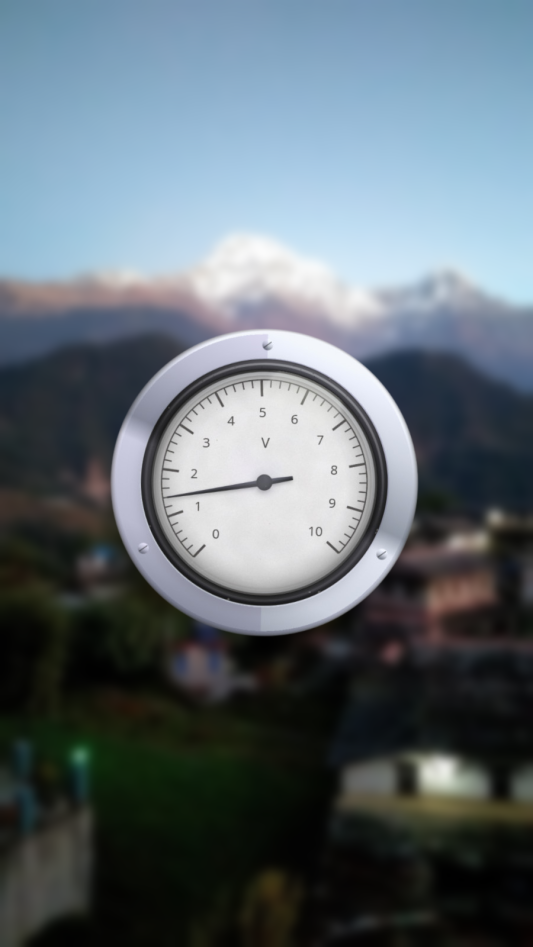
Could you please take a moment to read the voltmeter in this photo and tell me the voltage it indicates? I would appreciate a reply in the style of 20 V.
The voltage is 1.4 V
